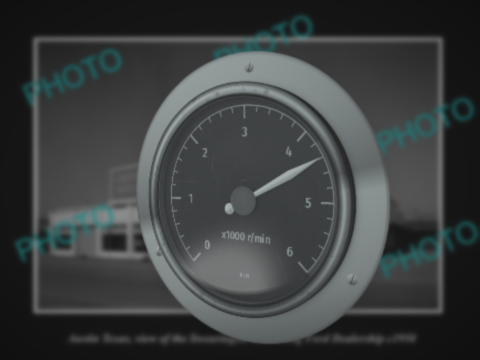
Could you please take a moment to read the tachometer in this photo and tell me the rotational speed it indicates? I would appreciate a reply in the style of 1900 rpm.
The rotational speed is 4400 rpm
